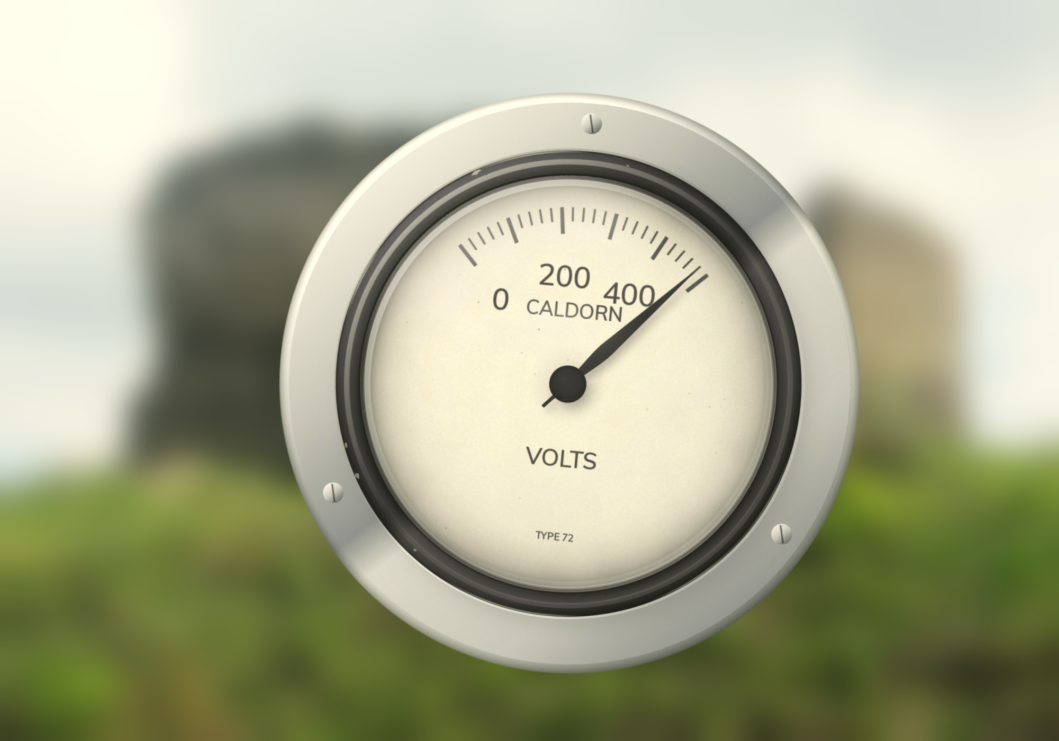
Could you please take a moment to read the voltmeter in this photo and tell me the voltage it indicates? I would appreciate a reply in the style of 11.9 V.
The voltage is 480 V
